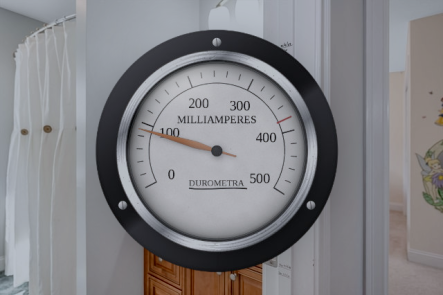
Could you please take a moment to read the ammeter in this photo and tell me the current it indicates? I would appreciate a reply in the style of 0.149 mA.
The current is 90 mA
